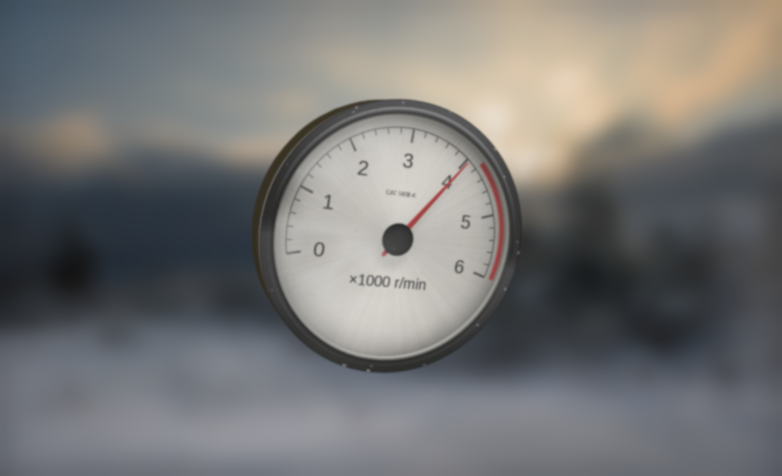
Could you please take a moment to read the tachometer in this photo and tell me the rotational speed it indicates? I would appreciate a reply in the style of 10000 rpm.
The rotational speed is 4000 rpm
